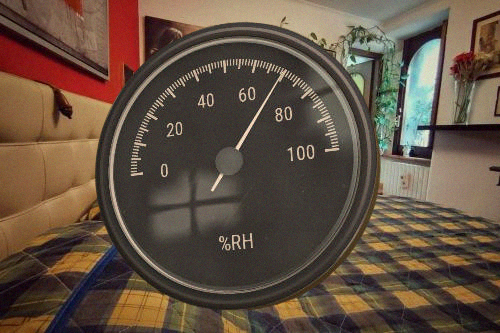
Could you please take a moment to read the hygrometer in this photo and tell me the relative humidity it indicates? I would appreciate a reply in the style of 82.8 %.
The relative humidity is 70 %
